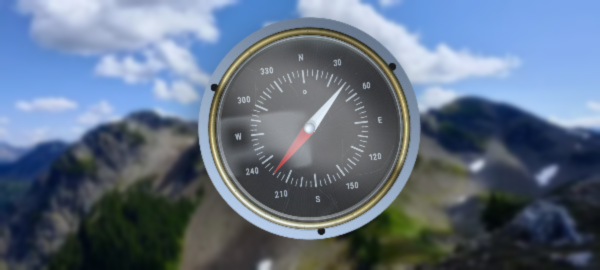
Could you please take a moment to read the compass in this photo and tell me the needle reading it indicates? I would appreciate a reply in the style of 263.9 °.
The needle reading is 225 °
